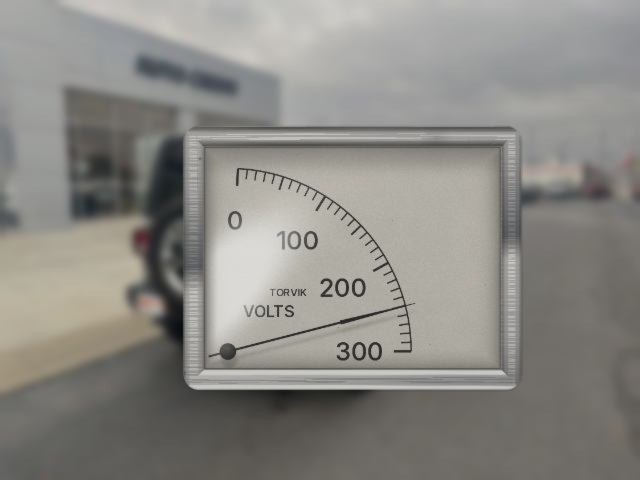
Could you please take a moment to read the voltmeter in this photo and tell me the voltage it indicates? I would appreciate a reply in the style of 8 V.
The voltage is 250 V
